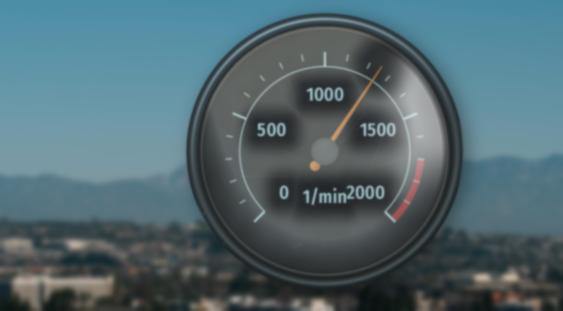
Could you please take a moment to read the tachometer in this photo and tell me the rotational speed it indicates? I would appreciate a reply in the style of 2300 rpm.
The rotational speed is 1250 rpm
